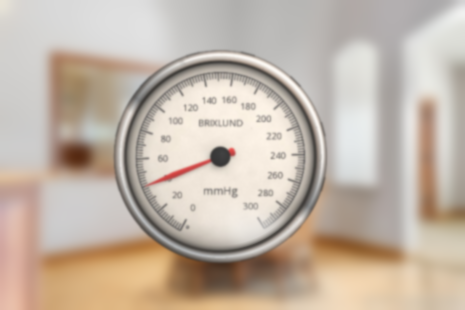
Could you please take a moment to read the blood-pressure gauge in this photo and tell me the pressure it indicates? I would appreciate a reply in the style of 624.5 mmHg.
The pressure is 40 mmHg
